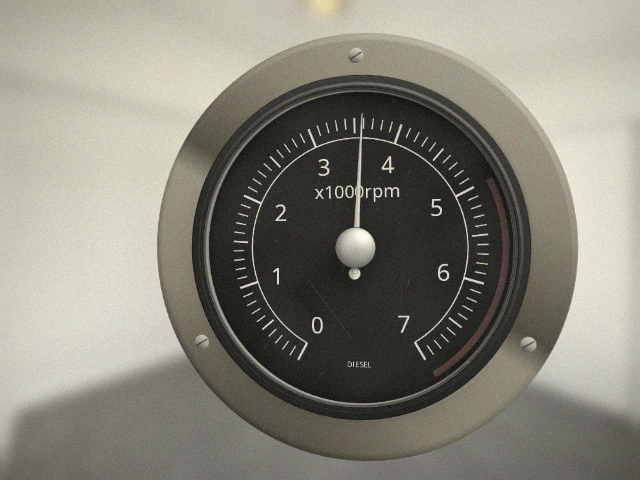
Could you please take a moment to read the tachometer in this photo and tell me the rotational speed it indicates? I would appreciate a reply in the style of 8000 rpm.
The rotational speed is 3600 rpm
